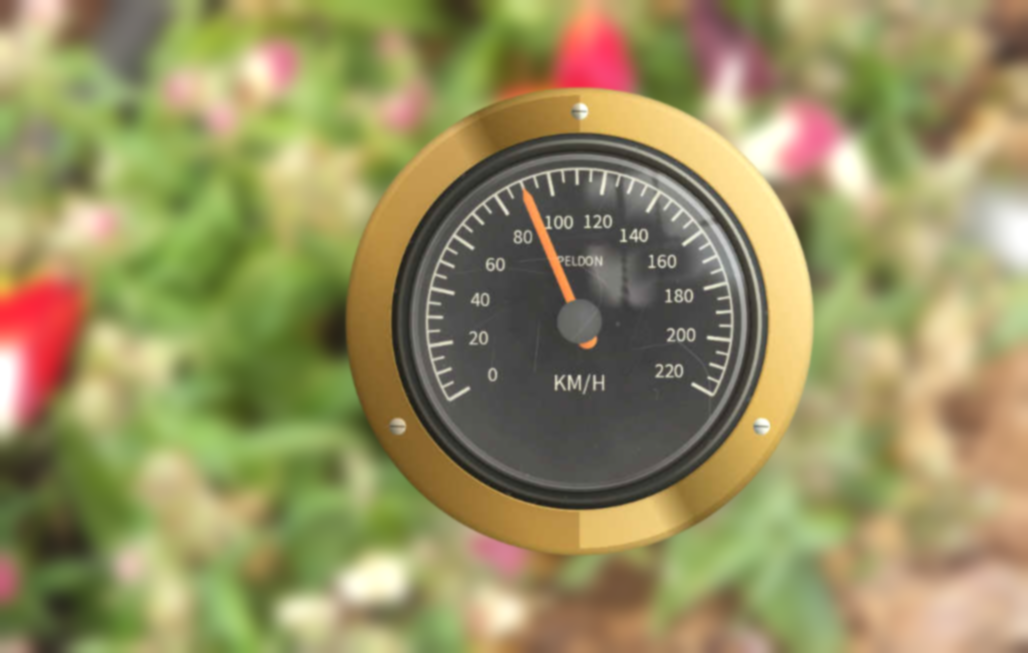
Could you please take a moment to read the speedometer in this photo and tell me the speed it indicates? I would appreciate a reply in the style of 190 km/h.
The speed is 90 km/h
